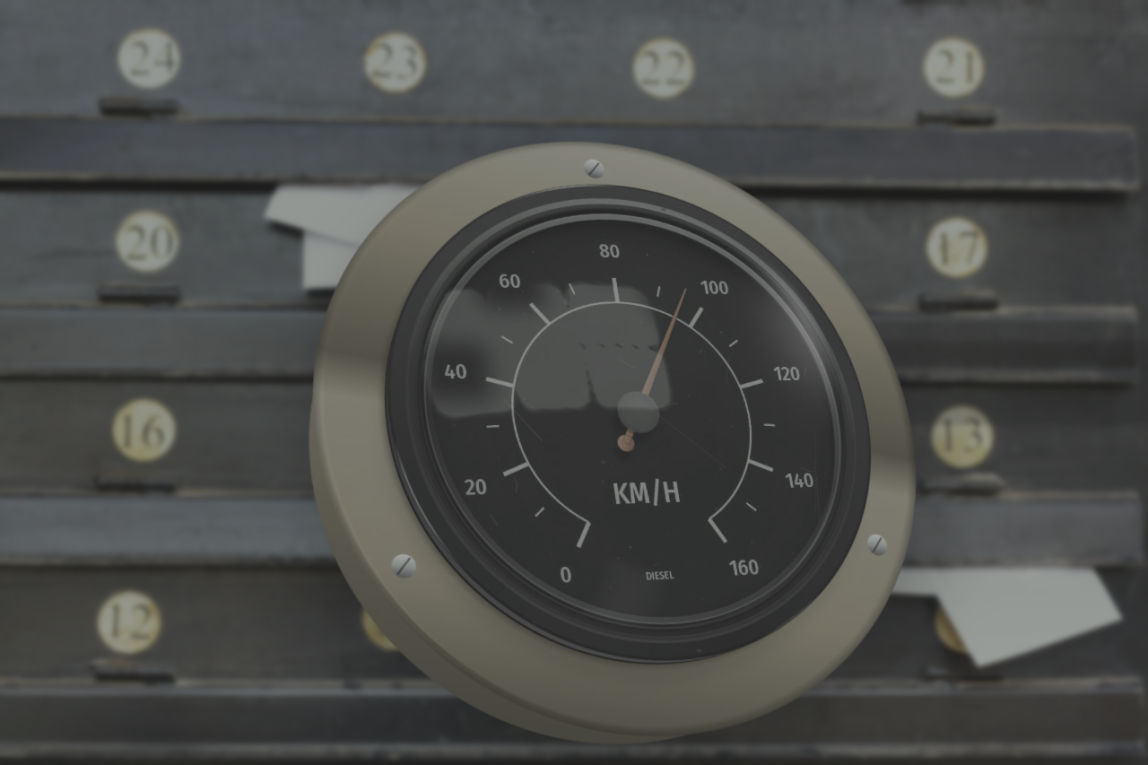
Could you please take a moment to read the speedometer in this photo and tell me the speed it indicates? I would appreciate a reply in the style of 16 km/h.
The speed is 95 km/h
